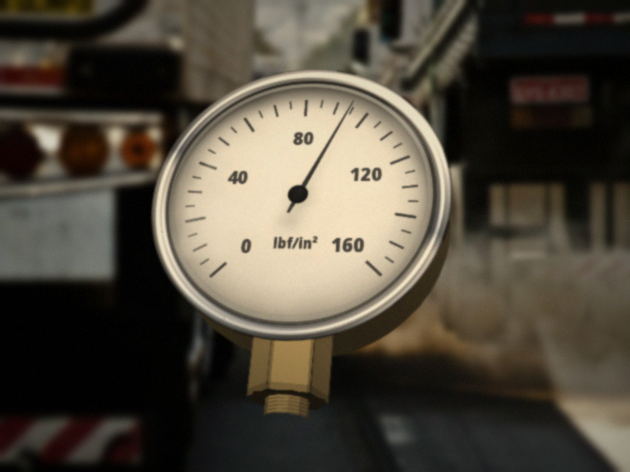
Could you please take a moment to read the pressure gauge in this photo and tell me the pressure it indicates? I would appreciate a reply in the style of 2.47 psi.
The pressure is 95 psi
